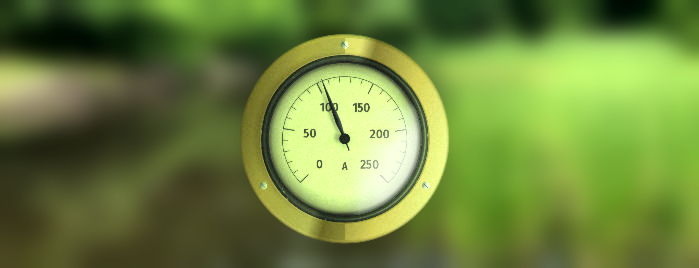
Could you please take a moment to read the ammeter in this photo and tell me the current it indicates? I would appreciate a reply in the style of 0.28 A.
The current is 105 A
